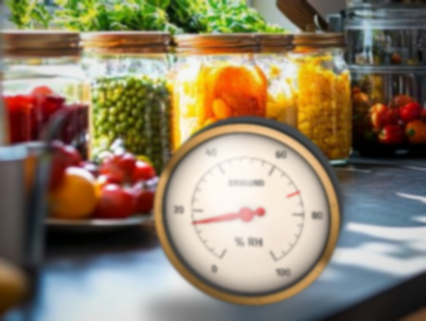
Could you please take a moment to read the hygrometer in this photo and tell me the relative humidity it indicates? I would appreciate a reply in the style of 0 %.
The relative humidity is 16 %
